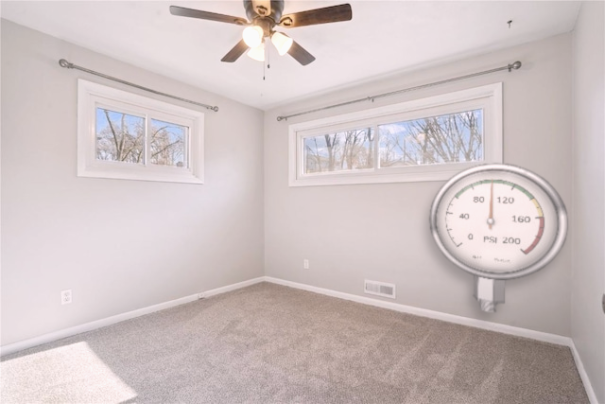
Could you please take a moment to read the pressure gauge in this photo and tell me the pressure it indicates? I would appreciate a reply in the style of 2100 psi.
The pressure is 100 psi
